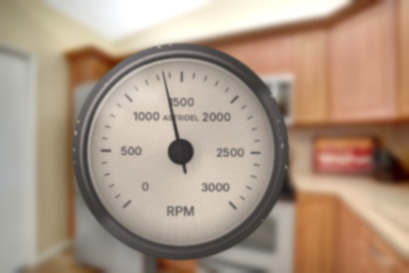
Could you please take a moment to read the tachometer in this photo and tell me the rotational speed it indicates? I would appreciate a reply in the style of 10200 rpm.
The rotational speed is 1350 rpm
